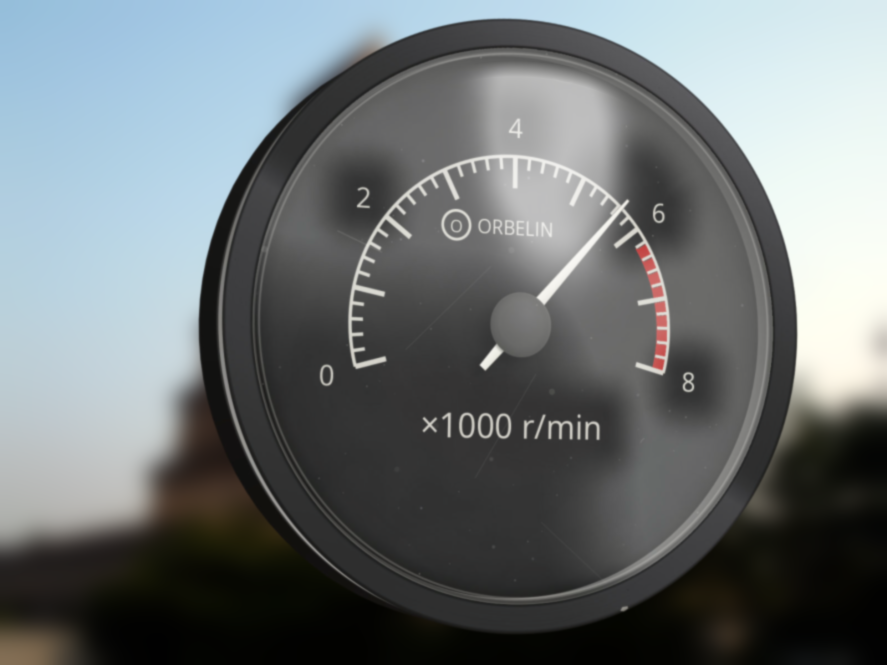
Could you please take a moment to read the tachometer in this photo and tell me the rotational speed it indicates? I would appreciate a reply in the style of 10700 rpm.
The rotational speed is 5600 rpm
